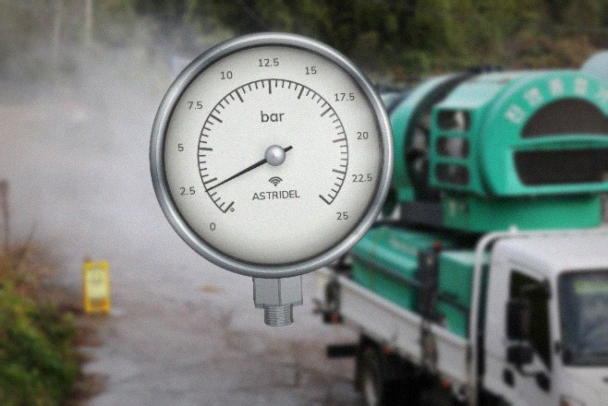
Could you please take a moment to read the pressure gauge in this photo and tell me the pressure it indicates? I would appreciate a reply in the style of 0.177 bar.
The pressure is 2 bar
